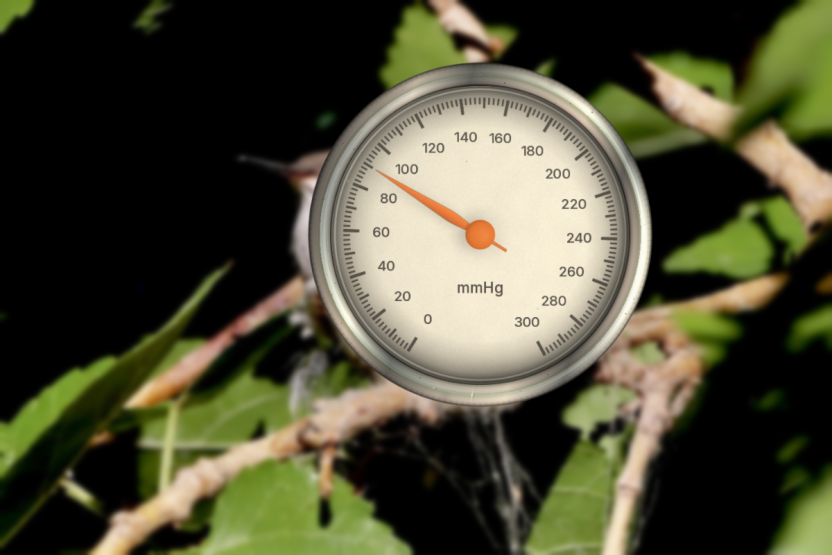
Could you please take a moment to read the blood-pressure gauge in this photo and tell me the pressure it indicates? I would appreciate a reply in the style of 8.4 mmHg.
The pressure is 90 mmHg
